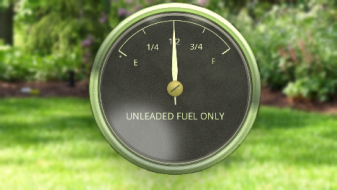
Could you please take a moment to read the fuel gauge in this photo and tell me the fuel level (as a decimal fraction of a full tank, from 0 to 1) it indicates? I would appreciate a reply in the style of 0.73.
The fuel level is 0.5
